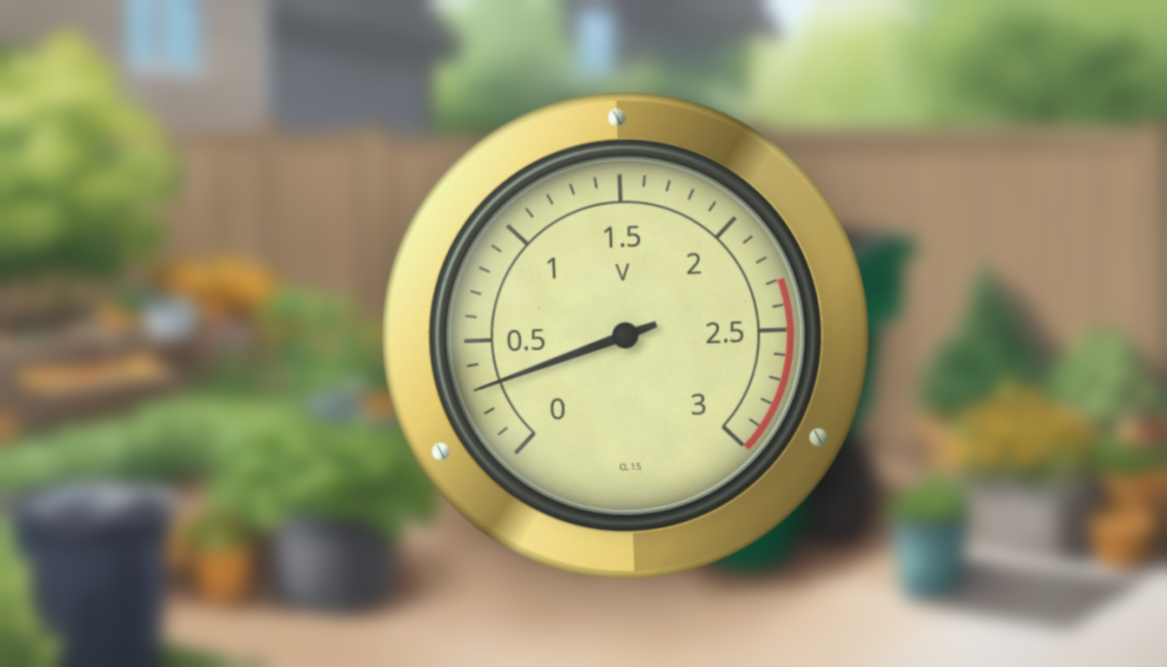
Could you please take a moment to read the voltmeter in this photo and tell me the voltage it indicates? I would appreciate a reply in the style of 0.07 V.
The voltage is 0.3 V
